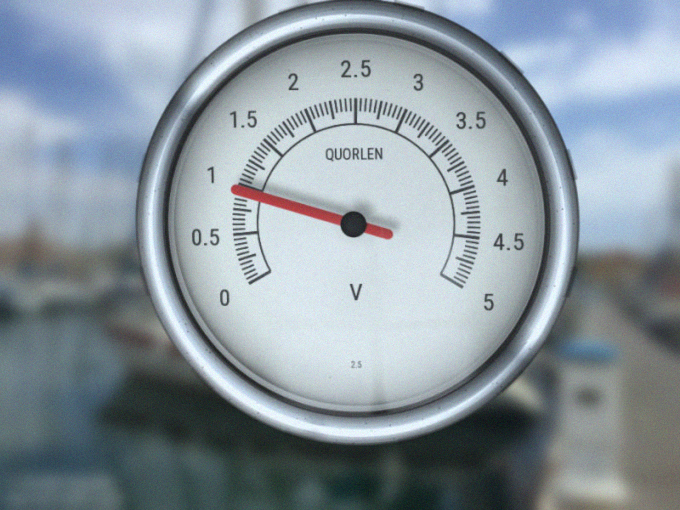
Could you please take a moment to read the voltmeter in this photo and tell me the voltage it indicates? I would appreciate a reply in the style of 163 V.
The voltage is 0.95 V
